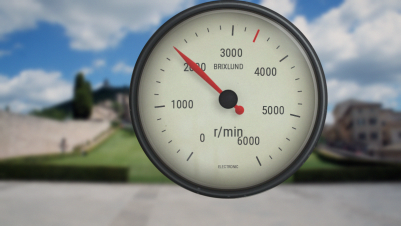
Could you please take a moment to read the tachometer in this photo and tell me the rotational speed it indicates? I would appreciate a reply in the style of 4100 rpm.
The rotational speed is 2000 rpm
